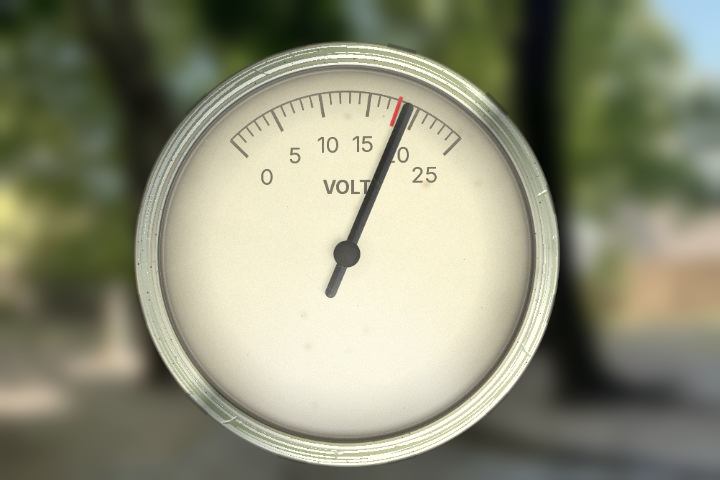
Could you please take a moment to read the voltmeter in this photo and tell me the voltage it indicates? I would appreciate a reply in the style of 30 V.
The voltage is 19 V
